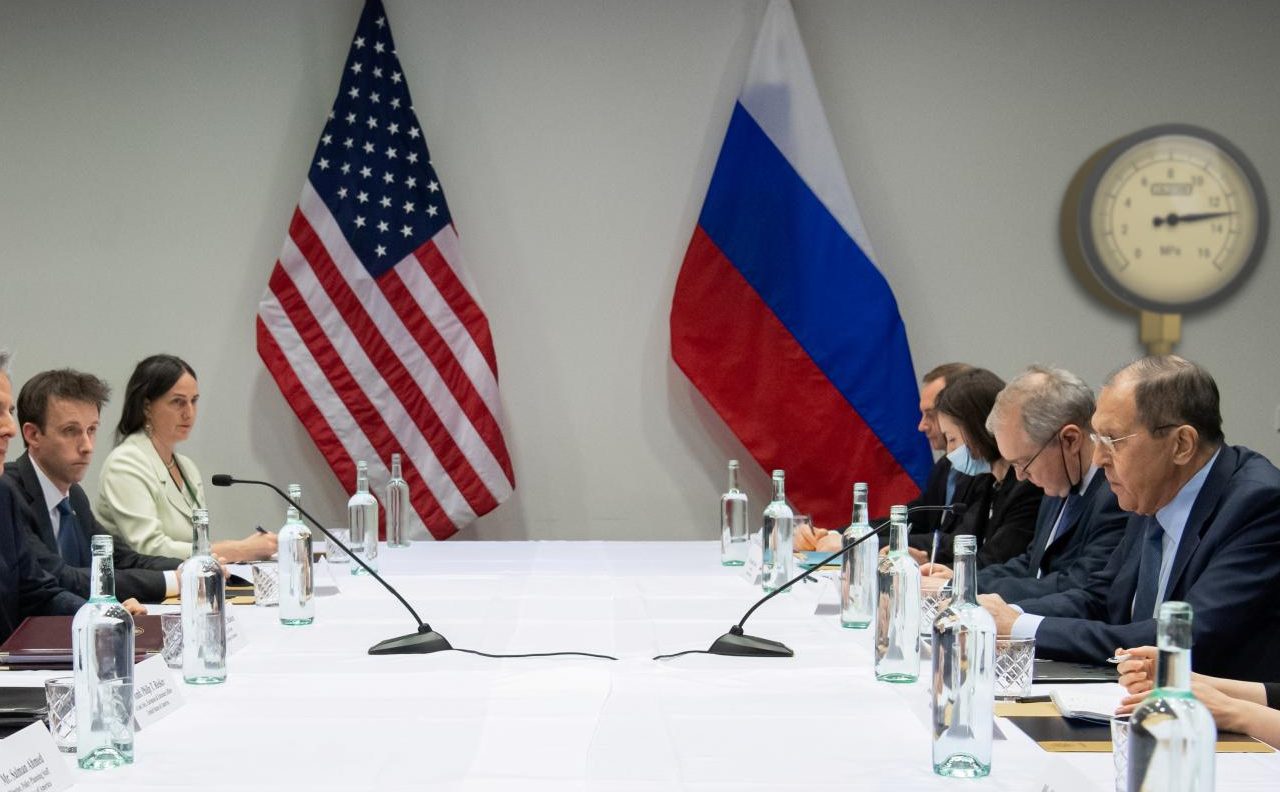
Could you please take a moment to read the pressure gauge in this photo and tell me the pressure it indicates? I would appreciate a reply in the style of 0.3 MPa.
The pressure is 13 MPa
